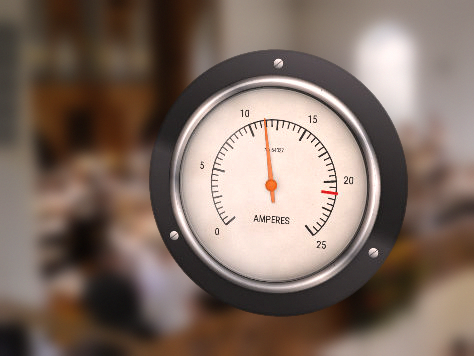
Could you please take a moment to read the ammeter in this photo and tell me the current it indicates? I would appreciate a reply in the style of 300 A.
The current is 11.5 A
